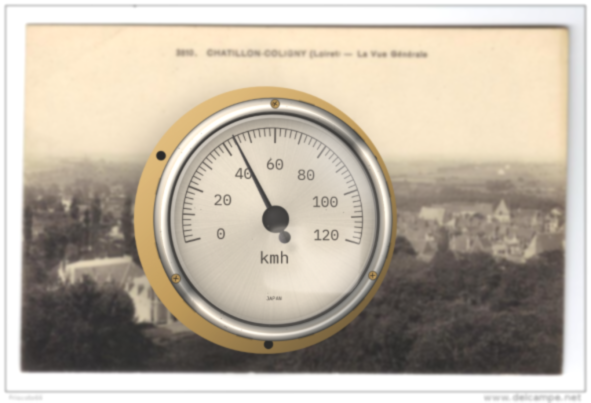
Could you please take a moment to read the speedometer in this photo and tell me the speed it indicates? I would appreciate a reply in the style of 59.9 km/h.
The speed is 44 km/h
